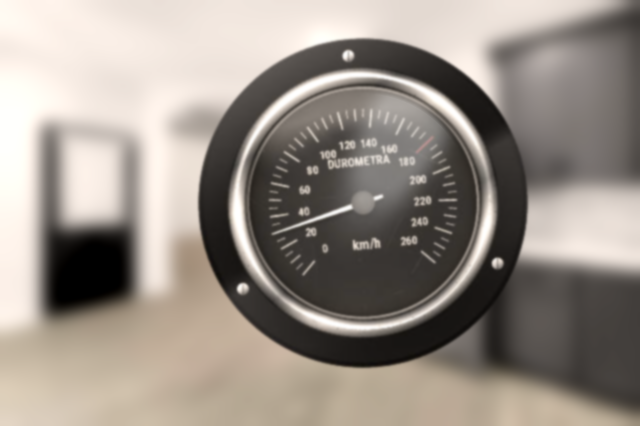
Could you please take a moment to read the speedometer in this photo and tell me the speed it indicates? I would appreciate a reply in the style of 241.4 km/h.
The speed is 30 km/h
